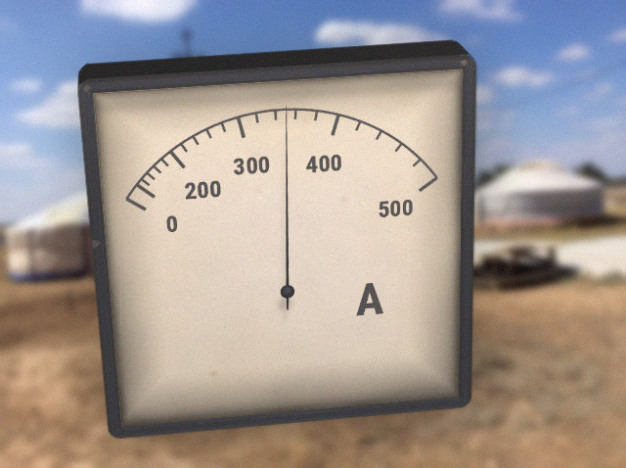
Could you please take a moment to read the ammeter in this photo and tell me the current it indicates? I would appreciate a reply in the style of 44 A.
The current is 350 A
